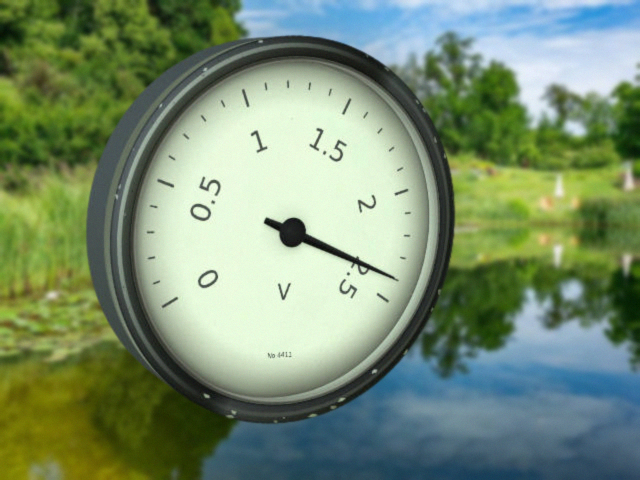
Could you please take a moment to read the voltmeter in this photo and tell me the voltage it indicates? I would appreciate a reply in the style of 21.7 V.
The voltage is 2.4 V
